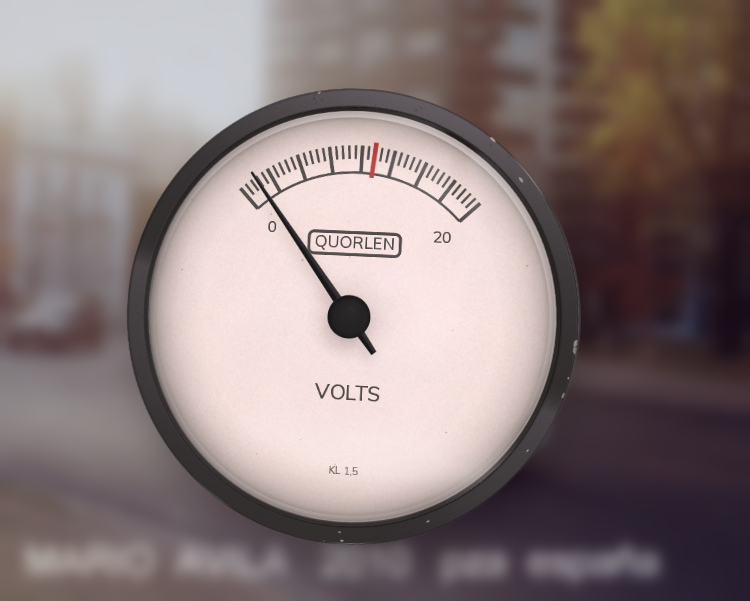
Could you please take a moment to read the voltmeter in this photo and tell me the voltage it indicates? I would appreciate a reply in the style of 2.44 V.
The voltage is 1.5 V
